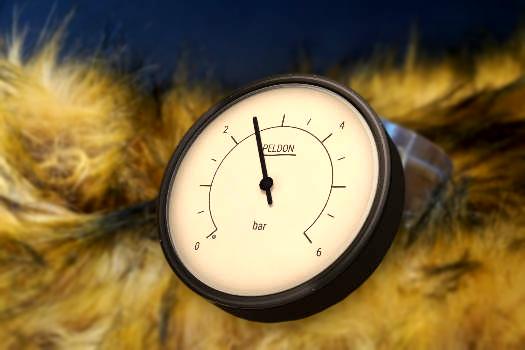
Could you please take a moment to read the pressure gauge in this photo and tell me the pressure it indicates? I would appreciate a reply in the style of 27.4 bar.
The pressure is 2.5 bar
